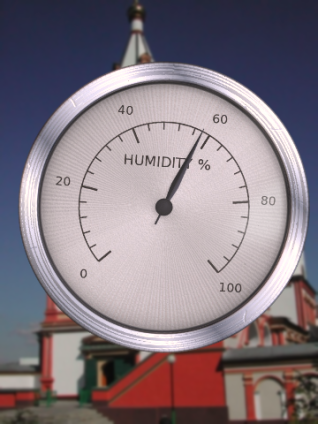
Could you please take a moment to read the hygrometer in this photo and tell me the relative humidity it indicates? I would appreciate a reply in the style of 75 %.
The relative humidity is 58 %
